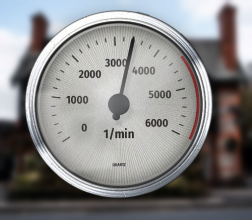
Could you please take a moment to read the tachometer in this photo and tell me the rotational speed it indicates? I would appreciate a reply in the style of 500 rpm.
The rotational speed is 3400 rpm
